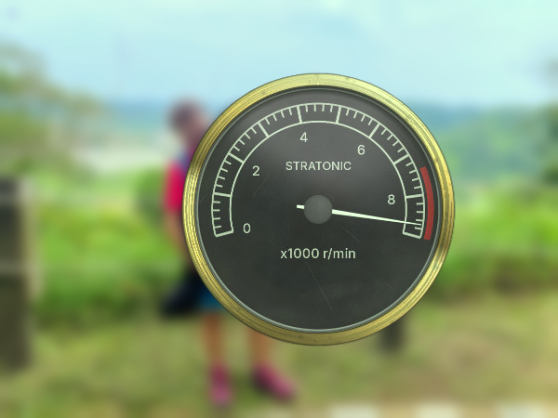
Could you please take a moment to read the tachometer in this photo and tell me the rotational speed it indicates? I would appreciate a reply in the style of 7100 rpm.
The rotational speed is 8700 rpm
